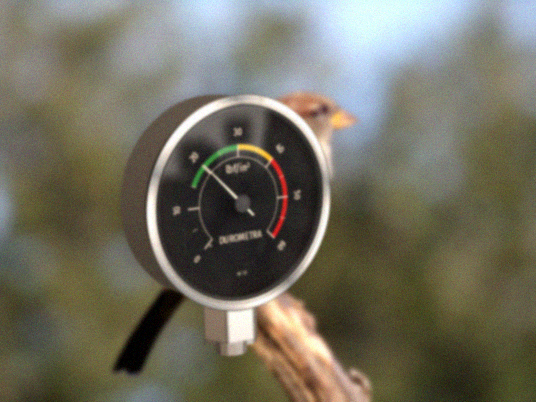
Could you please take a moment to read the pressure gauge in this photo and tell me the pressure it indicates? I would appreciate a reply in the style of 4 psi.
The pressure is 20 psi
